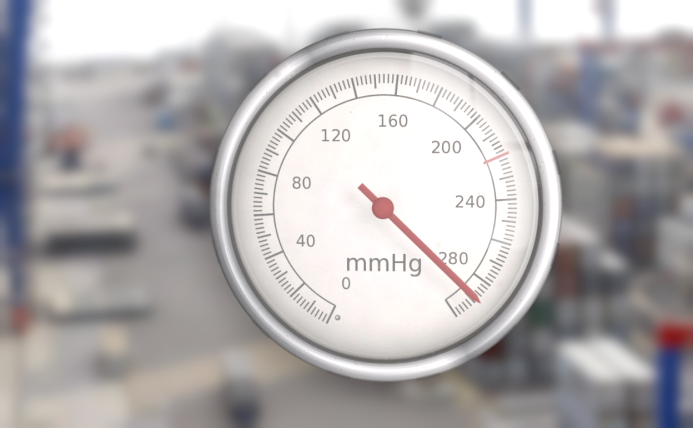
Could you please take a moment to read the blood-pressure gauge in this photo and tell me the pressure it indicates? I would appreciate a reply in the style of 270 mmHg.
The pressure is 288 mmHg
